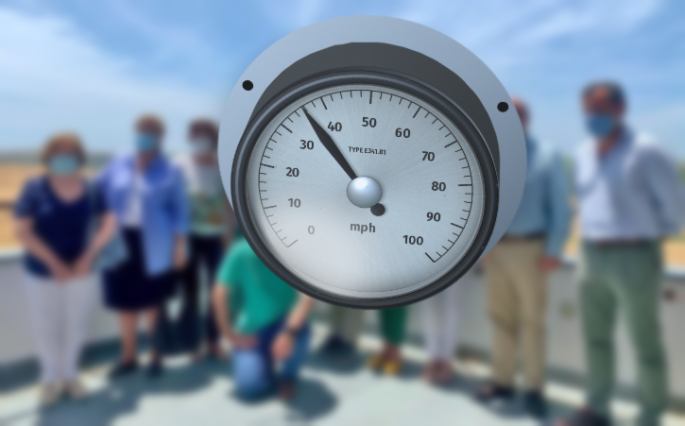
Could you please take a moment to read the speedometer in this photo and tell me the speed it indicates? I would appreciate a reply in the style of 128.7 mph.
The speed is 36 mph
